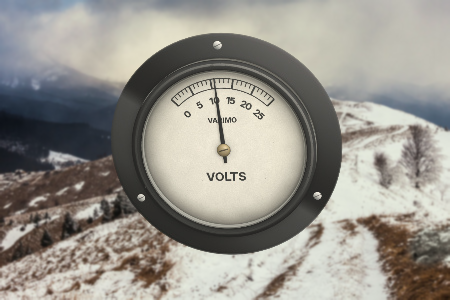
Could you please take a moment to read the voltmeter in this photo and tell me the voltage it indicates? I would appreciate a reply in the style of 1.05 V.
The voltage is 11 V
